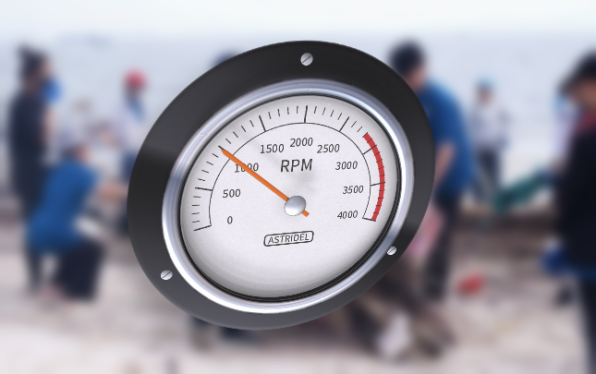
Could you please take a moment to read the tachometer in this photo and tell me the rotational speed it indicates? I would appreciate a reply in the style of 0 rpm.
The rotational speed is 1000 rpm
